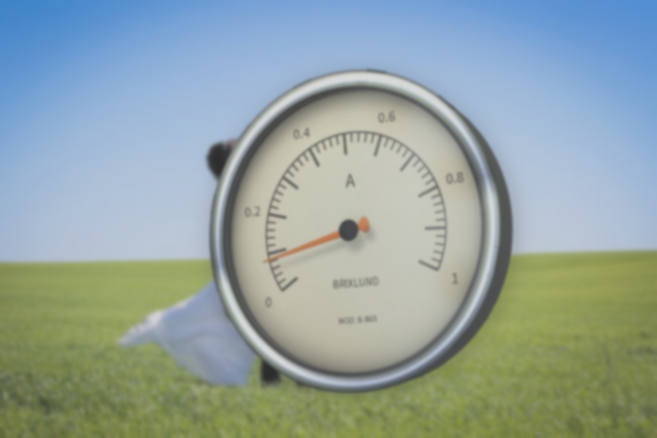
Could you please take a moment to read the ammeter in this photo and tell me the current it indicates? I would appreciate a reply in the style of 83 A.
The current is 0.08 A
